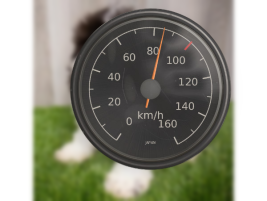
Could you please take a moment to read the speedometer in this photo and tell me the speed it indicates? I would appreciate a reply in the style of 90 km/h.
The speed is 85 km/h
